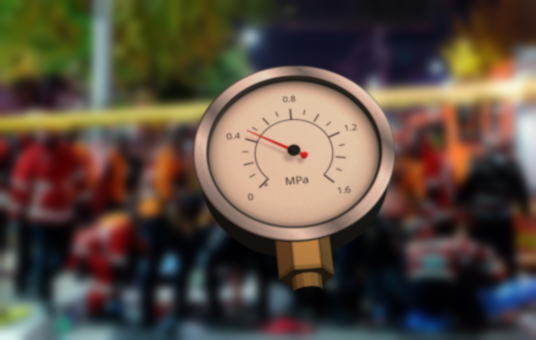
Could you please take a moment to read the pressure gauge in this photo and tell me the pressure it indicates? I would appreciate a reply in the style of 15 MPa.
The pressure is 0.45 MPa
